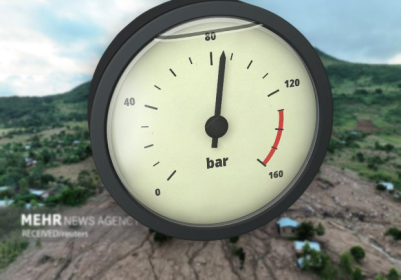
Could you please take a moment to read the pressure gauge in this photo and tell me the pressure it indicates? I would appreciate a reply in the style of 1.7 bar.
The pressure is 85 bar
